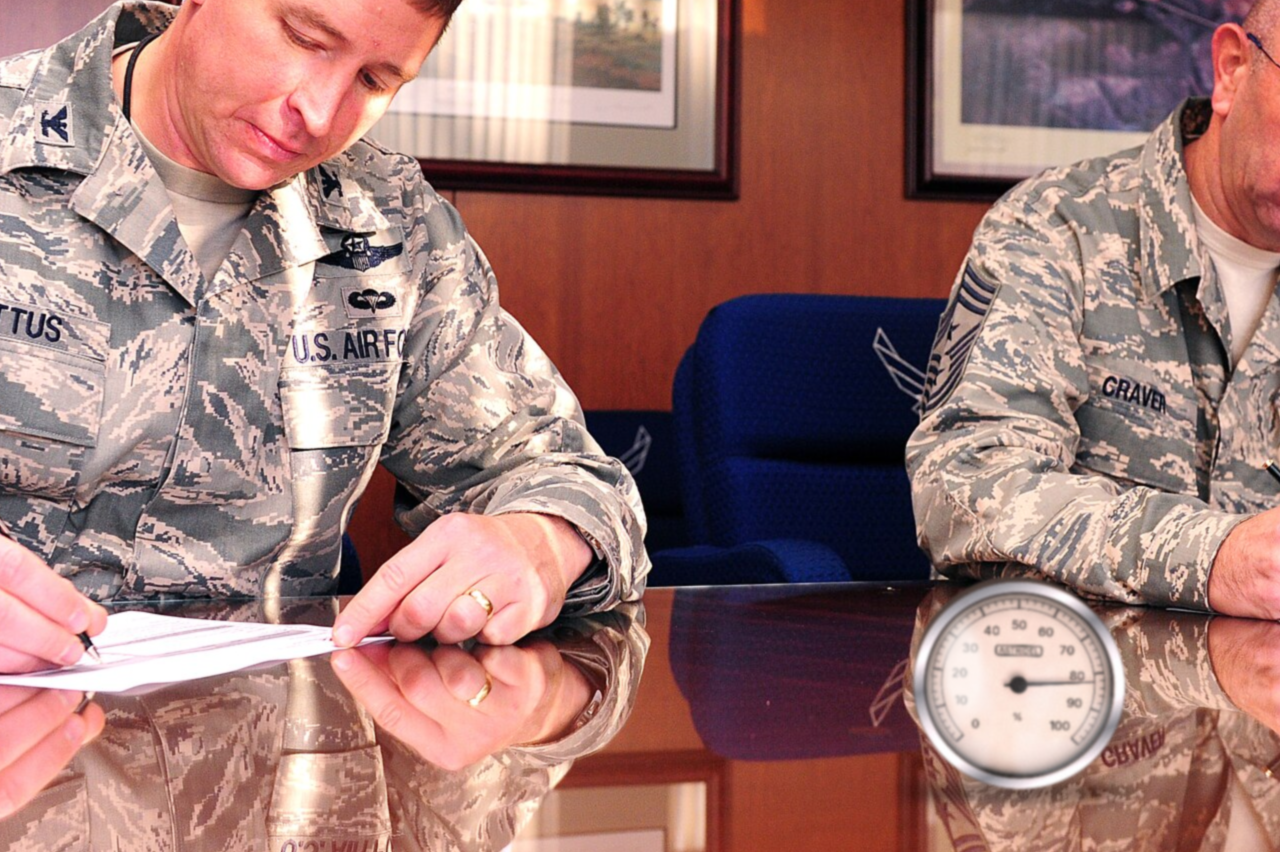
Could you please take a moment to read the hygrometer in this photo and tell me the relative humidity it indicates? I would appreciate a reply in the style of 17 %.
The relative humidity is 82 %
